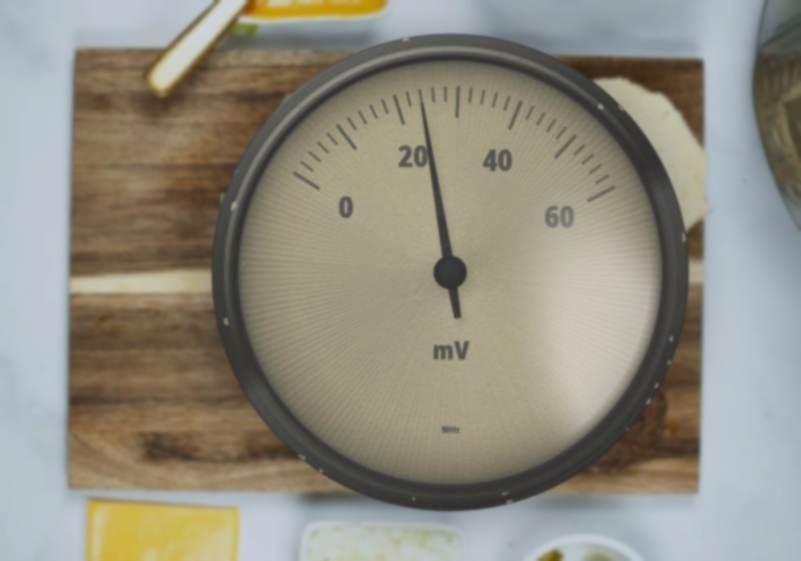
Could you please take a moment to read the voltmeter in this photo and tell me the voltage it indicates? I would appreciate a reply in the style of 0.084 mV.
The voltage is 24 mV
